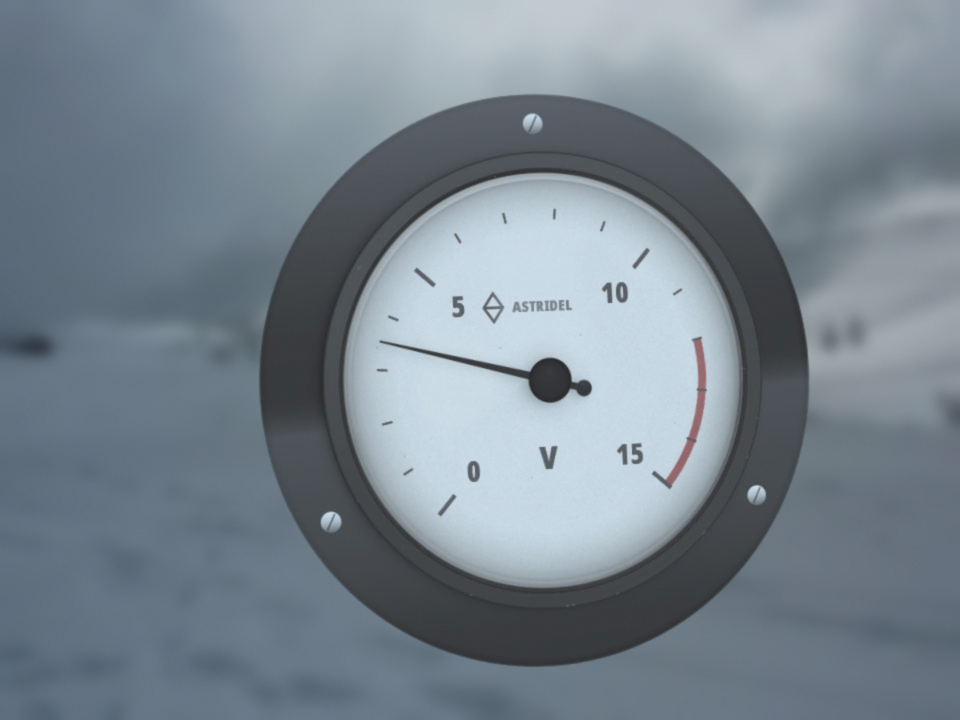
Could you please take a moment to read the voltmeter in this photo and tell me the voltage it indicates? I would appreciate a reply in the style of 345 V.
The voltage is 3.5 V
